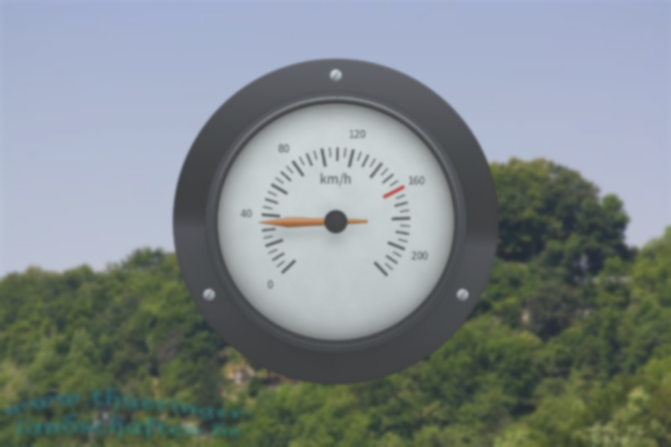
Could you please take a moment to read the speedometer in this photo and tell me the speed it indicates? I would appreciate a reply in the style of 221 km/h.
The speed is 35 km/h
